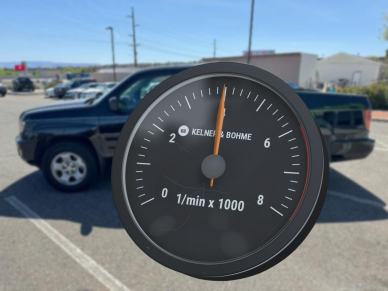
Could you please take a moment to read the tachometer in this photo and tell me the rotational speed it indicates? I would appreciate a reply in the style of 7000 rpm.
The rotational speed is 4000 rpm
